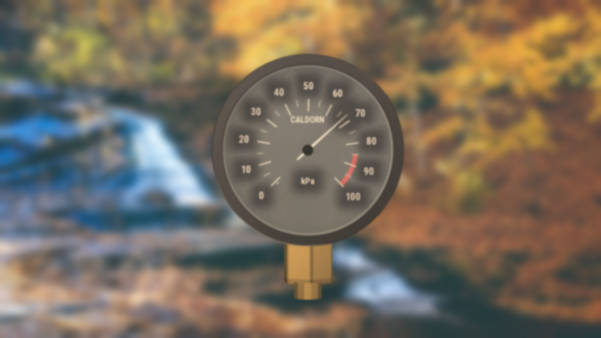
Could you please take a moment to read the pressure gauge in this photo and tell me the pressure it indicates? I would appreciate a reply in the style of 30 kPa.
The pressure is 67.5 kPa
